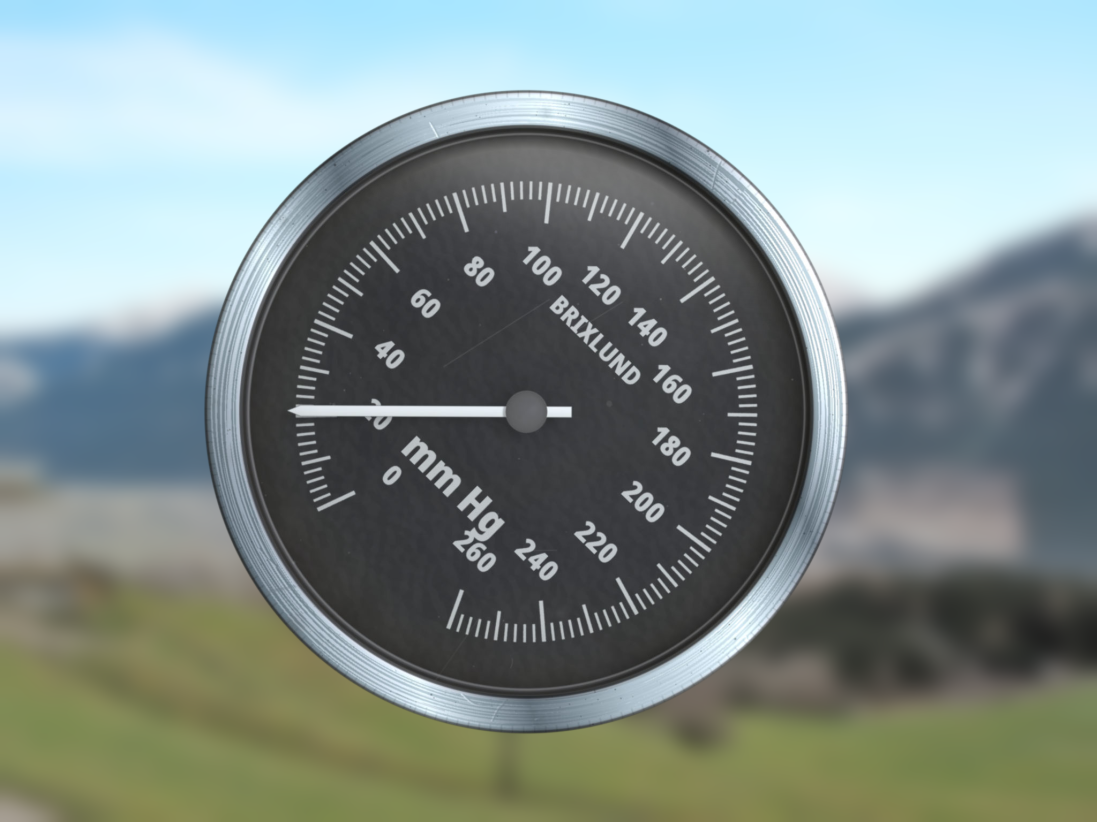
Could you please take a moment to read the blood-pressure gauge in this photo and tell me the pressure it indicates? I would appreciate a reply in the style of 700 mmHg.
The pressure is 21 mmHg
